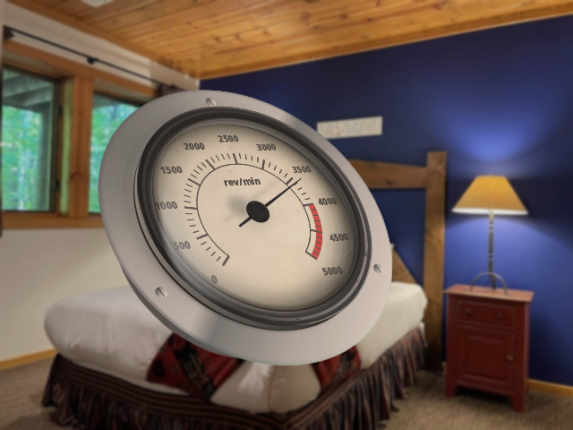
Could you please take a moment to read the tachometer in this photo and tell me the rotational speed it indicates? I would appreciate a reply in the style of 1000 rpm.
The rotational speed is 3600 rpm
